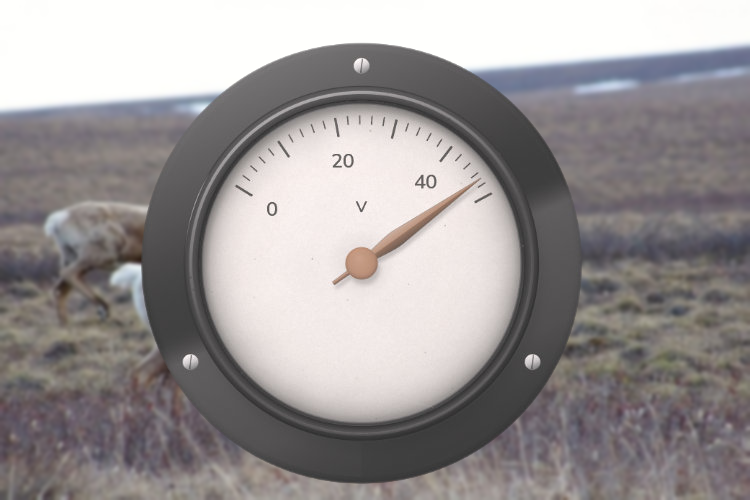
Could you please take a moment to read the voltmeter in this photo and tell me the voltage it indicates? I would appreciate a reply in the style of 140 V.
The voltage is 47 V
